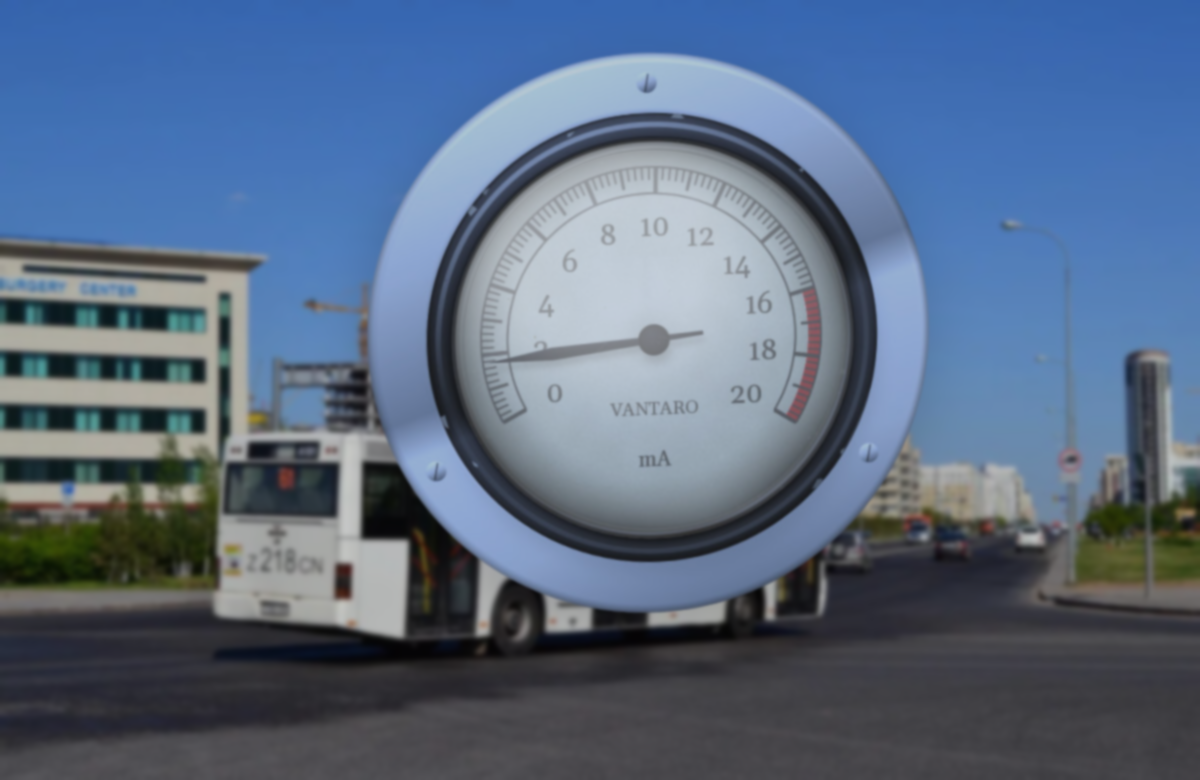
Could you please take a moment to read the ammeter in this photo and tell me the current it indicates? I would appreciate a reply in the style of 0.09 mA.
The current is 1.8 mA
